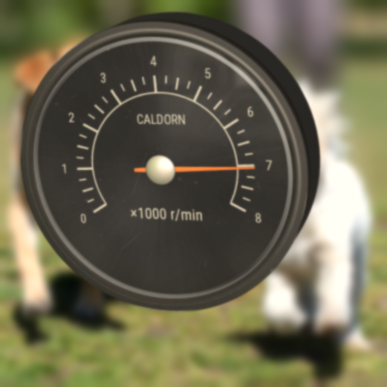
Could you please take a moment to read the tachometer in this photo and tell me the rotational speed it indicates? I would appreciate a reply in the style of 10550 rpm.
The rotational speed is 7000 rpm
